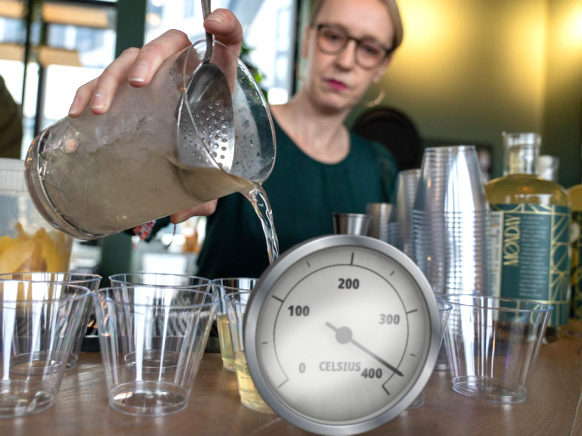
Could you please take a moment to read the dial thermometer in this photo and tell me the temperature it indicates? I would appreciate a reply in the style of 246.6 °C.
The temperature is 375 °C
